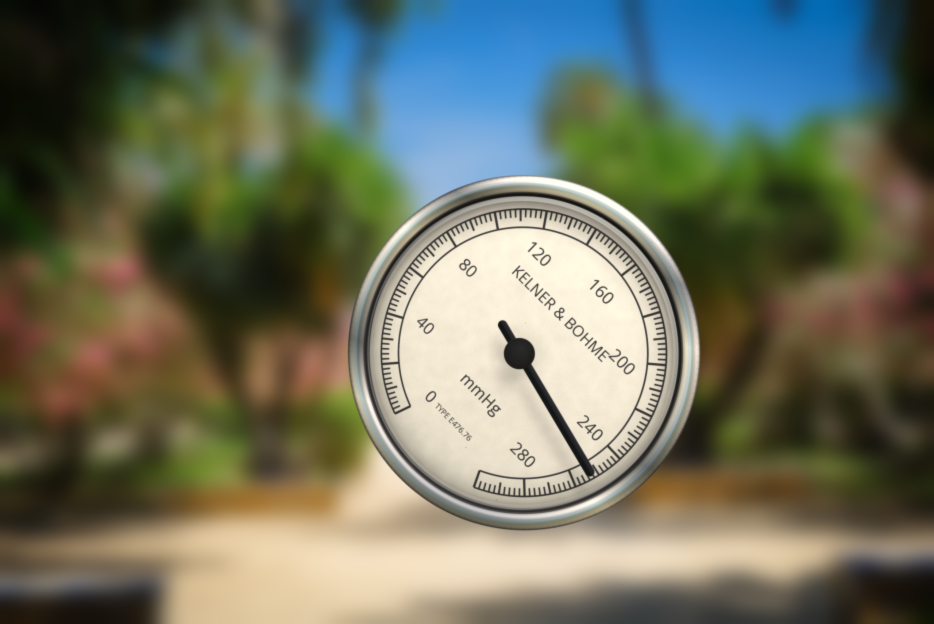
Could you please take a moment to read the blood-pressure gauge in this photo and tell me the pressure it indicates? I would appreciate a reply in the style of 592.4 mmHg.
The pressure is 252 mmHg
